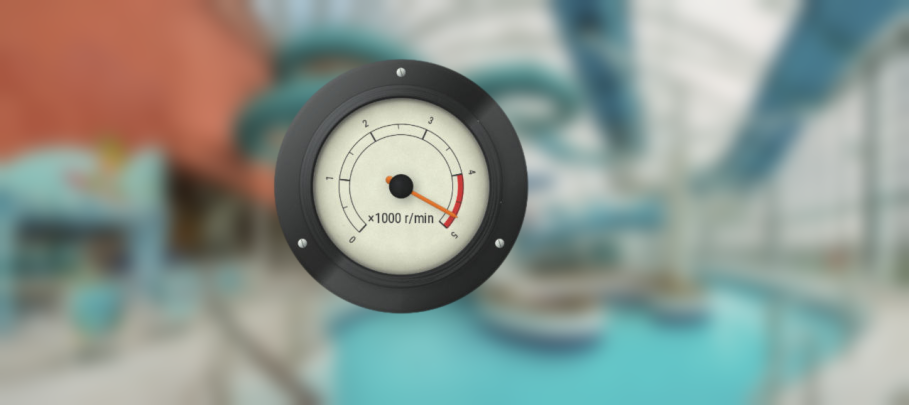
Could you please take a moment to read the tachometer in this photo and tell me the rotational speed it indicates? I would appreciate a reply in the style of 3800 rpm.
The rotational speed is 4750 rpm
